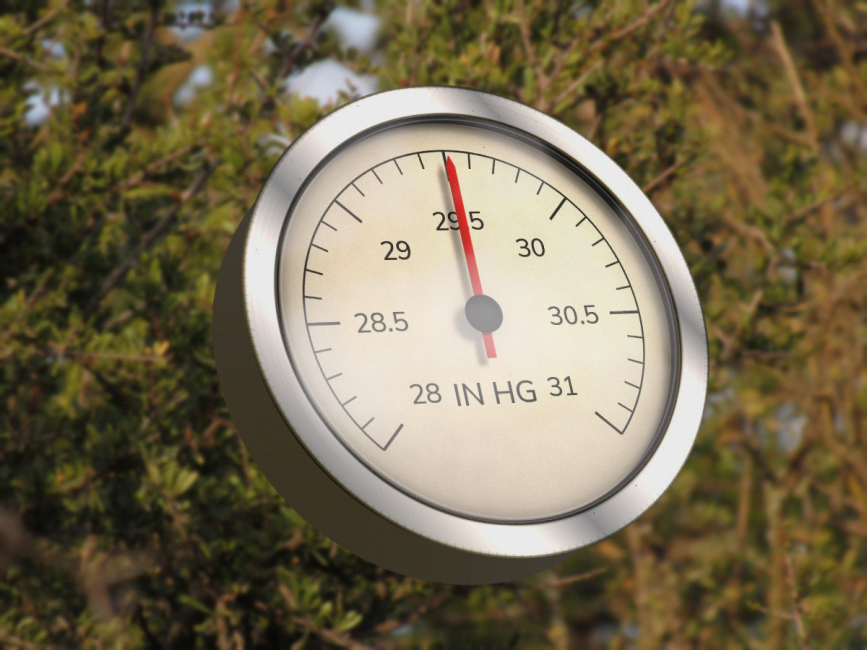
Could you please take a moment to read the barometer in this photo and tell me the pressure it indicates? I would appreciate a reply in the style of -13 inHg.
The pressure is 29.5 inHg
